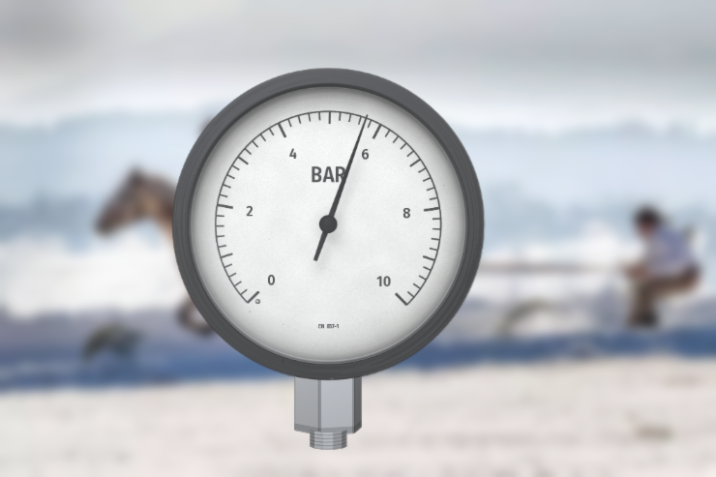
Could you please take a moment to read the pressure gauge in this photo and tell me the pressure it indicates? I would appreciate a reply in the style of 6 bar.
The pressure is 5.7 bar
